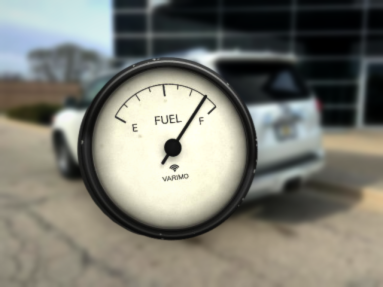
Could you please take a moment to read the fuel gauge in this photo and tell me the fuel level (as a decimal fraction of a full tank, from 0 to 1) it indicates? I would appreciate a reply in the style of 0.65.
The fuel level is 0.875
